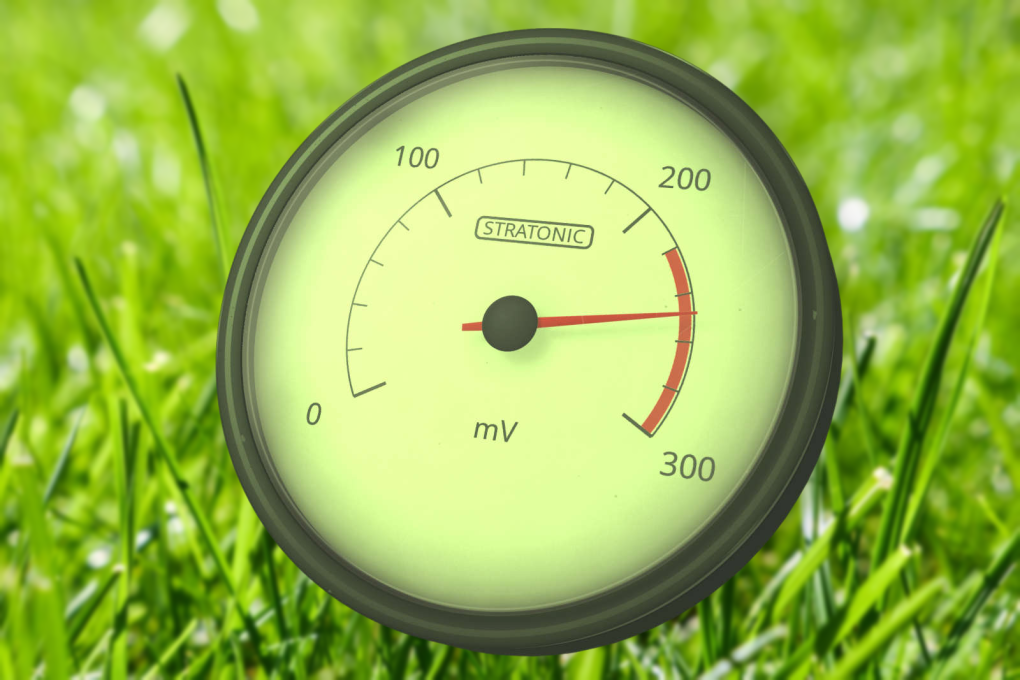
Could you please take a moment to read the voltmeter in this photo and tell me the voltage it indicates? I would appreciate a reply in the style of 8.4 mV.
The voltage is 250 mV
